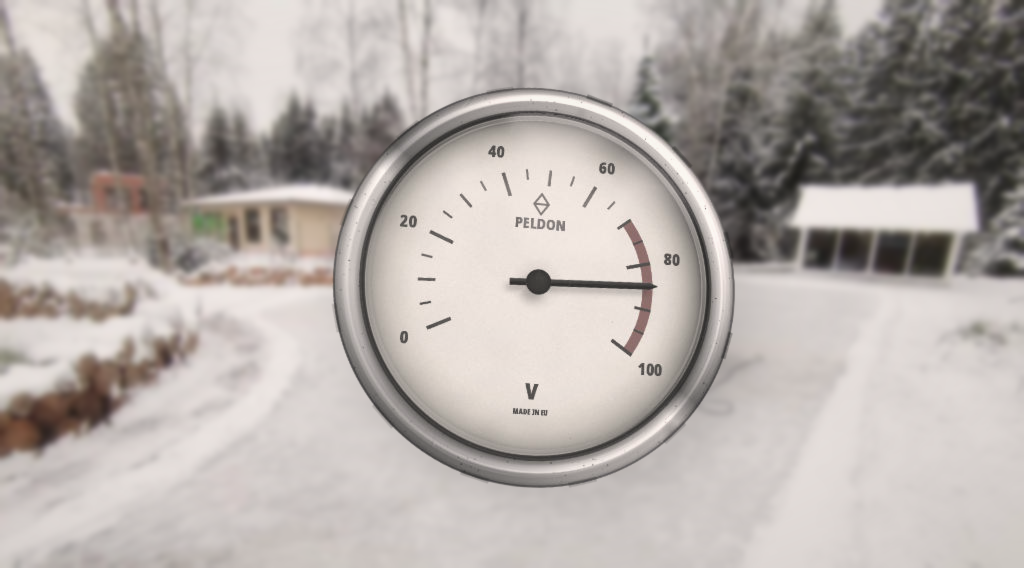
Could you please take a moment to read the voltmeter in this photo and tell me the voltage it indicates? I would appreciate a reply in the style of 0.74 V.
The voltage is 85 V
